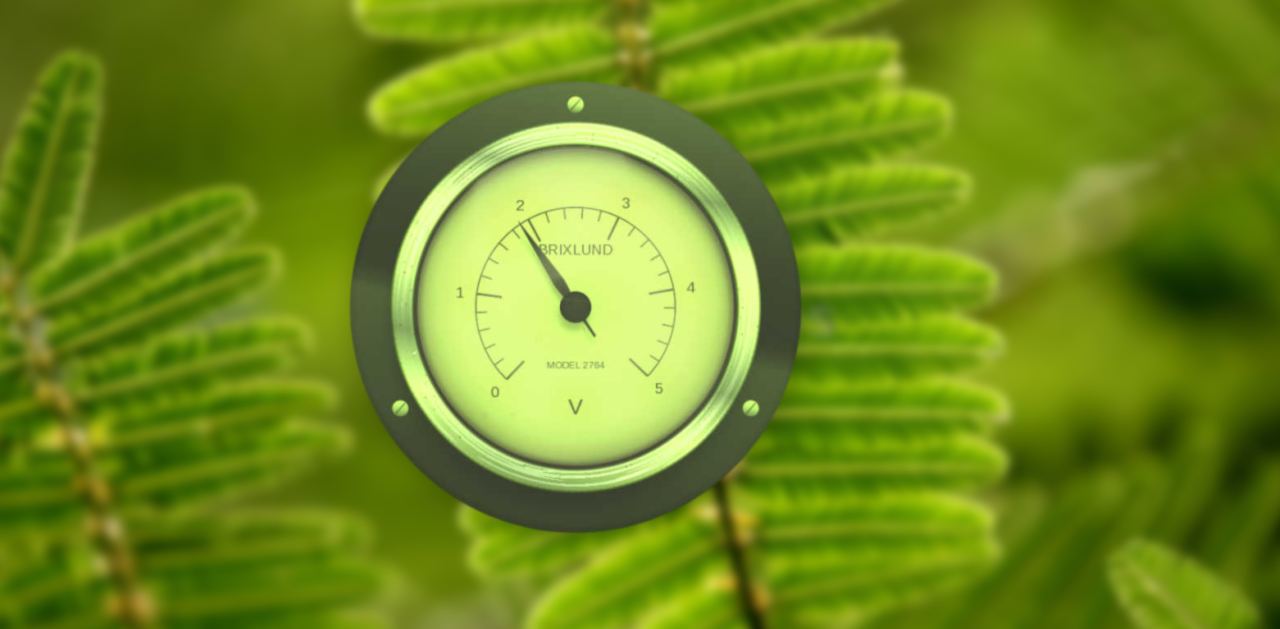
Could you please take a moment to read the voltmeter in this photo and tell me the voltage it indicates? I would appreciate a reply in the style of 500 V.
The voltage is 1.9 V
